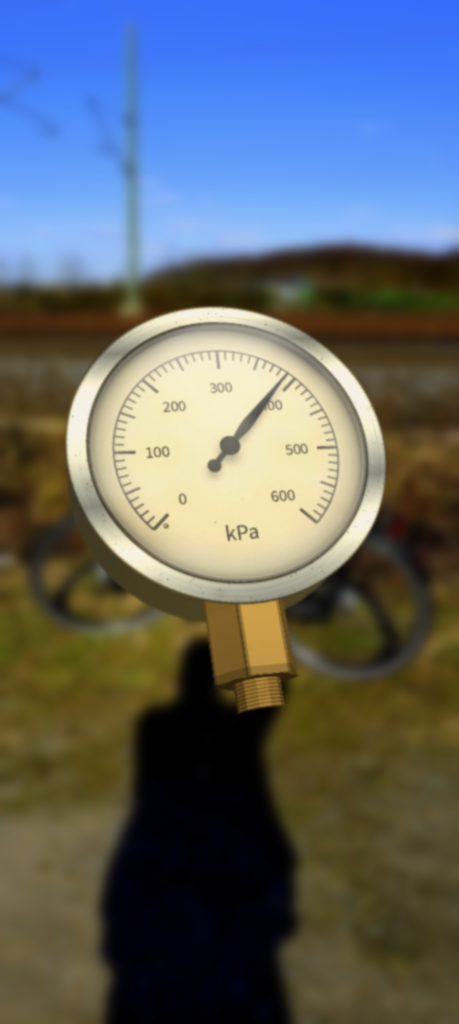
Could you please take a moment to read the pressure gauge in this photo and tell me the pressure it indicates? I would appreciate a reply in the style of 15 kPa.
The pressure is 390 kPa
